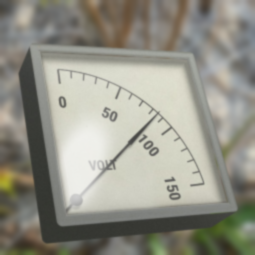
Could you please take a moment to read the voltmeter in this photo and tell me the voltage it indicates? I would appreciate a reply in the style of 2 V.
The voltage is 85 V
